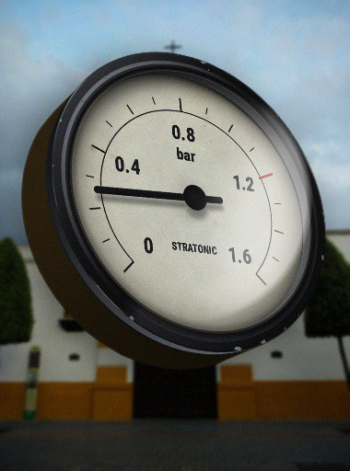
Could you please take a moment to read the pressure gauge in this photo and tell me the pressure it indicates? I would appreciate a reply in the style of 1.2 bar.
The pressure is 0.25 bar
